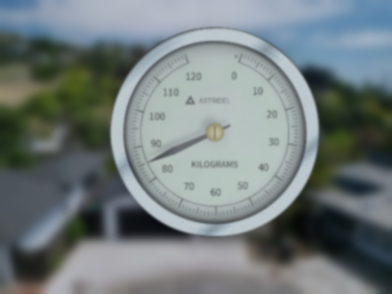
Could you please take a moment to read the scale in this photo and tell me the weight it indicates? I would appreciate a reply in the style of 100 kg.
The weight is 85 kg
